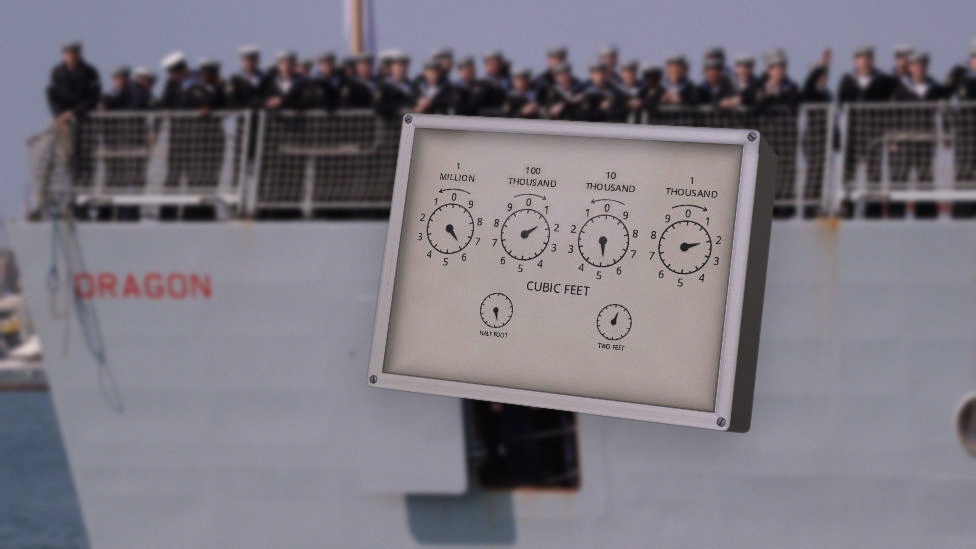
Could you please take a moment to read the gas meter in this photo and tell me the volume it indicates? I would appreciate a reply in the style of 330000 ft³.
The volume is 615200 ft³
